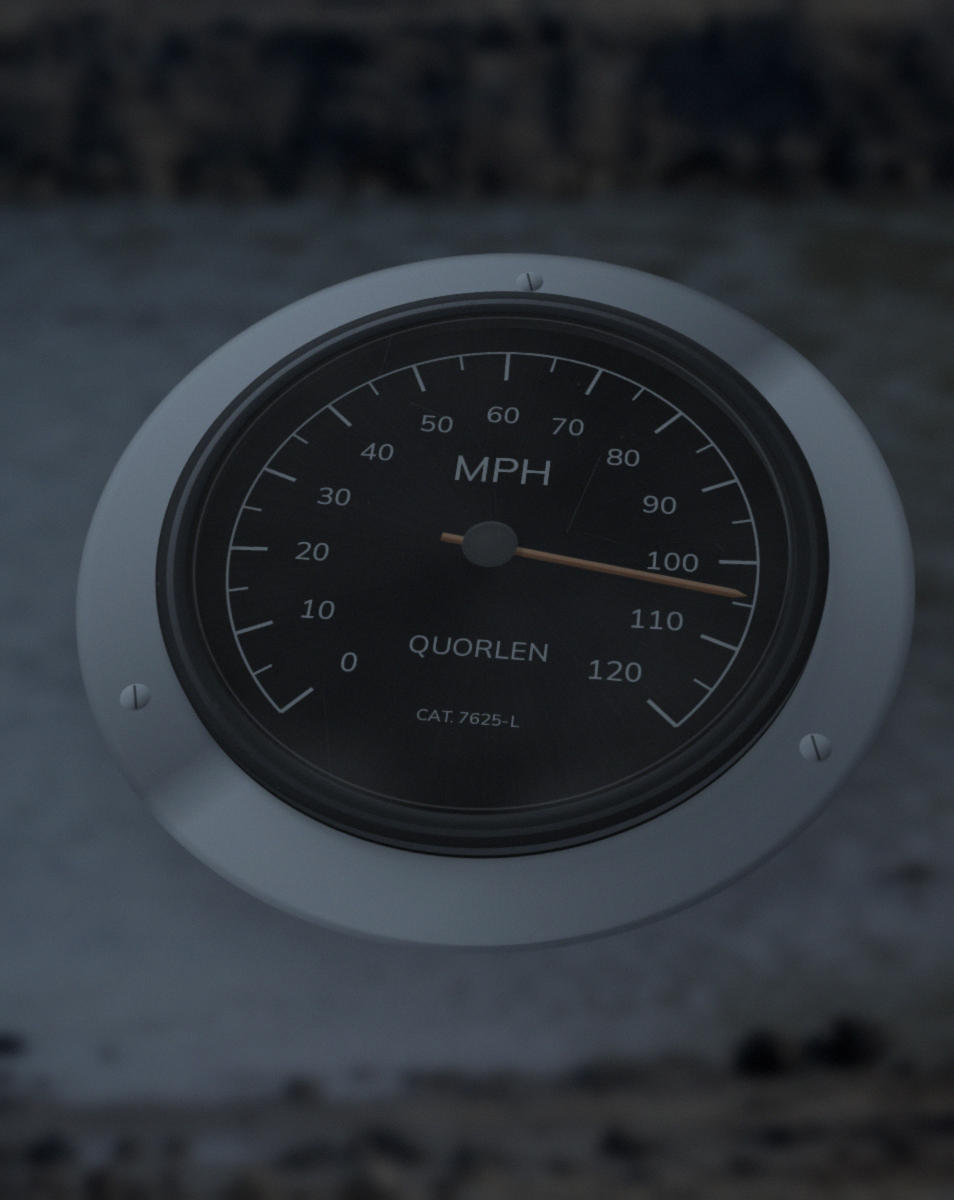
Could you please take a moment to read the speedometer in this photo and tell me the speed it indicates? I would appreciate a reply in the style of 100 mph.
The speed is 105 mph
